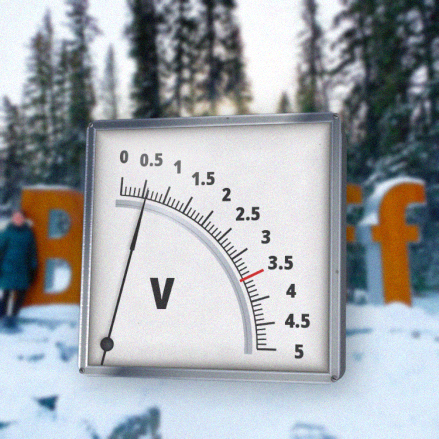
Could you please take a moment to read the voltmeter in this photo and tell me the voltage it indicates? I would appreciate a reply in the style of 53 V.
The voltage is 0.6 V
